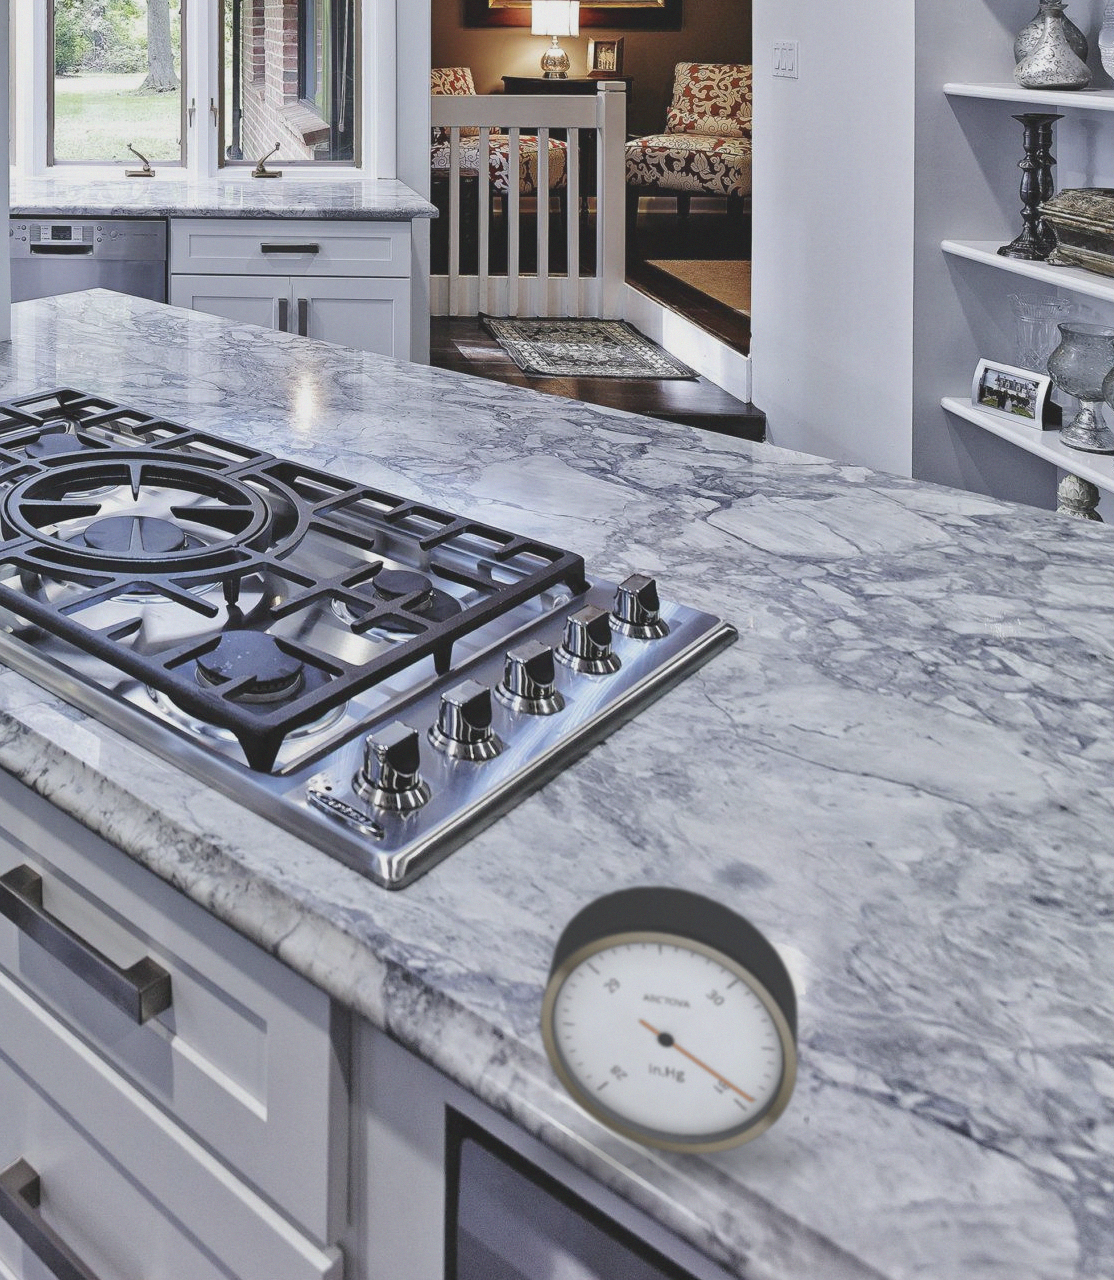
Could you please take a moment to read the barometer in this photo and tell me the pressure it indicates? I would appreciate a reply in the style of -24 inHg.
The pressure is 30.9 inHg
